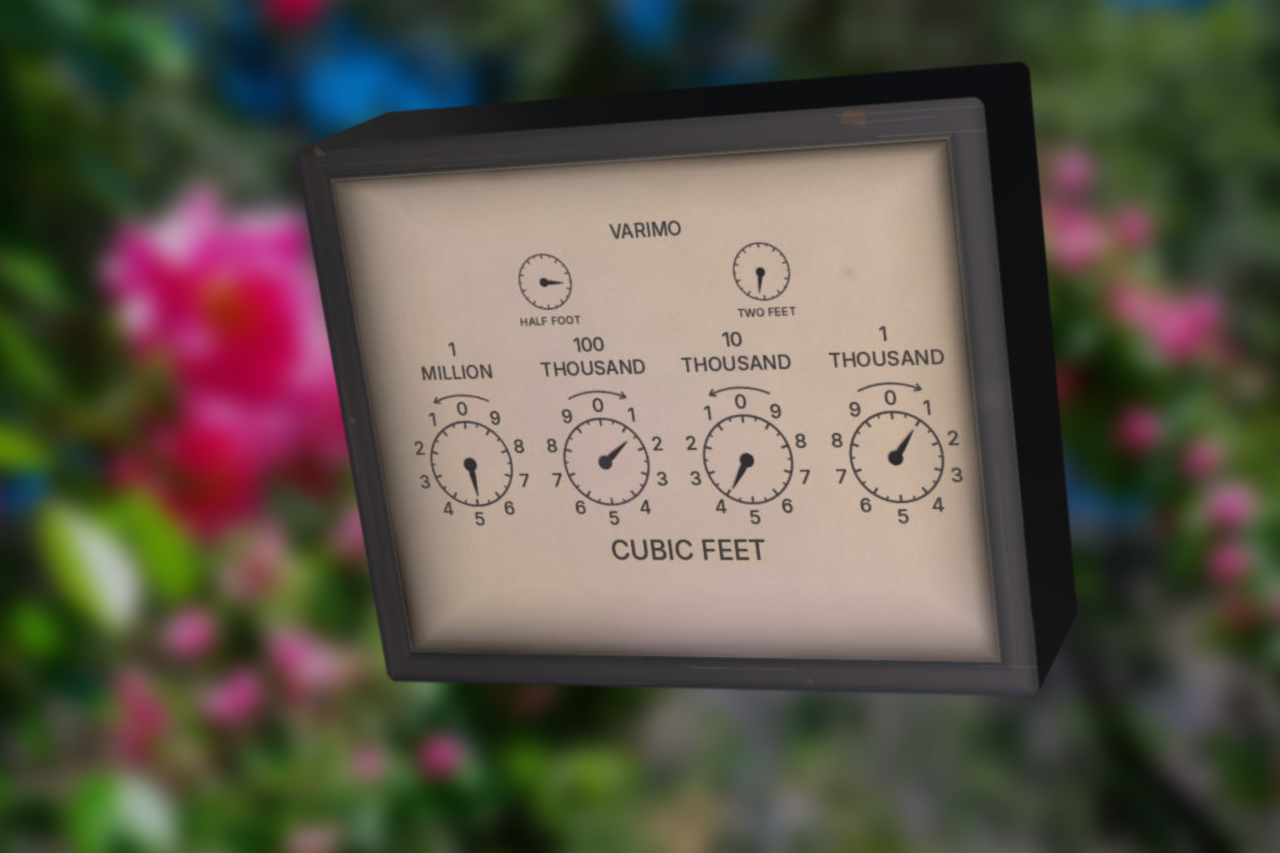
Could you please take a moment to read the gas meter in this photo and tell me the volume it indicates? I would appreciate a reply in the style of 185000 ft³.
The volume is 514100 ft³
